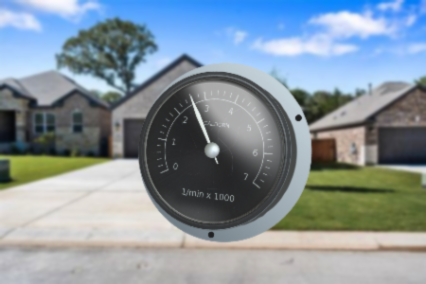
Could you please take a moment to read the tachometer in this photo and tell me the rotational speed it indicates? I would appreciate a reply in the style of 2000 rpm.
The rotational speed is 2600 rpm
